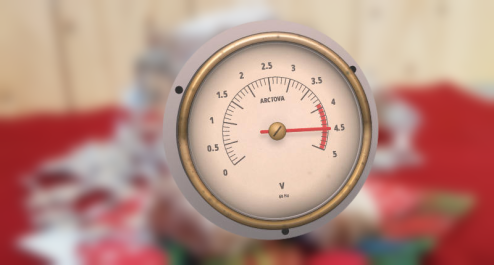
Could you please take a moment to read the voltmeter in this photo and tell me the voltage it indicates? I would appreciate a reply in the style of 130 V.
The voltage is 4.5 V
